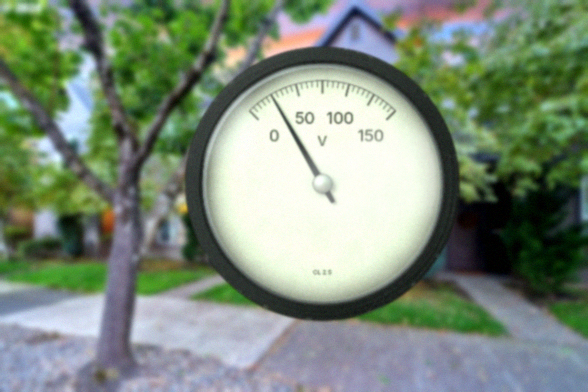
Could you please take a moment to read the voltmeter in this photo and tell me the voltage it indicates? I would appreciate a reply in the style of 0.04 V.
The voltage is 25 V
